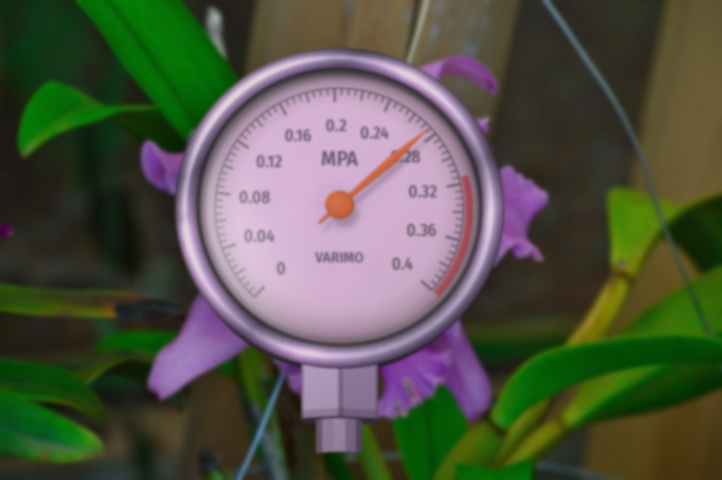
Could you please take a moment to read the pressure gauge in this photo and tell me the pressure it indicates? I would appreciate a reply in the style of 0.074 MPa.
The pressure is 0.275 MPa
